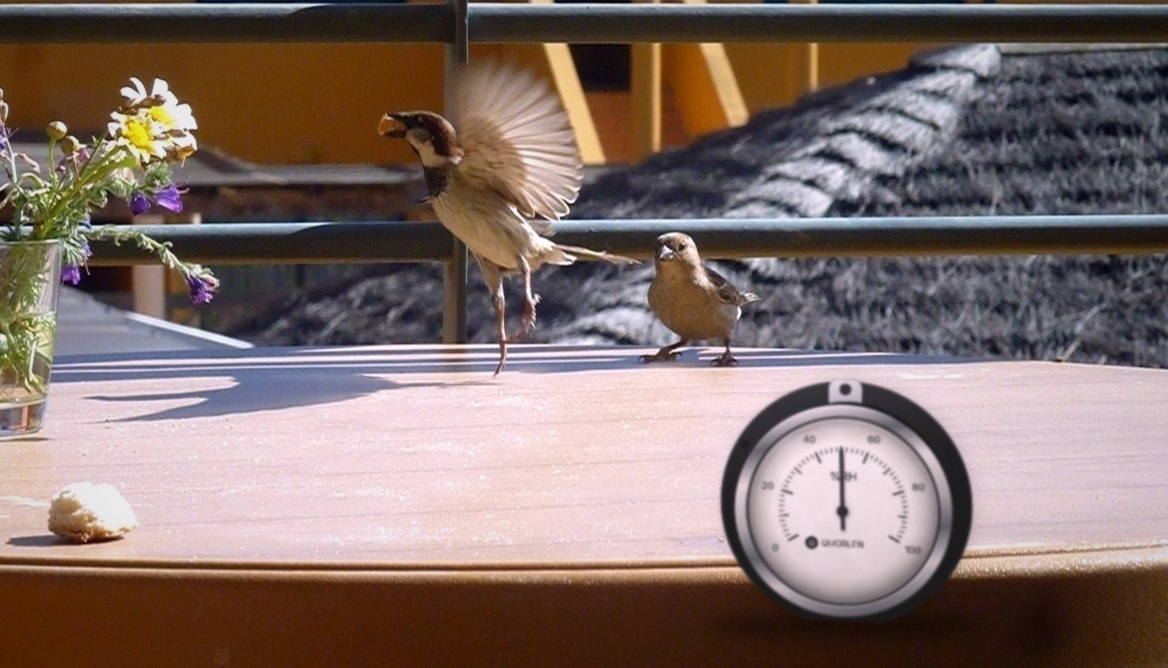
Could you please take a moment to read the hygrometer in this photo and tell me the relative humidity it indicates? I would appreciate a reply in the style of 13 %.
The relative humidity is 50 %
